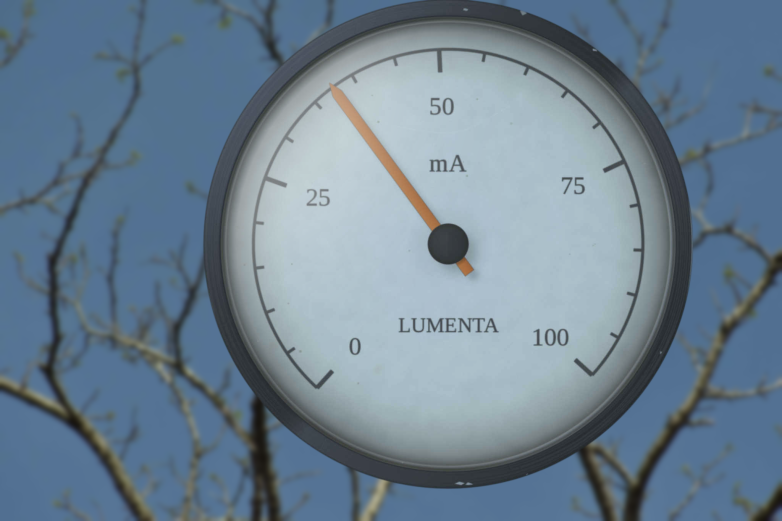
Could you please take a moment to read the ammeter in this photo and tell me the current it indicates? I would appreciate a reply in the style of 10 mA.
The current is 37.5 mA
